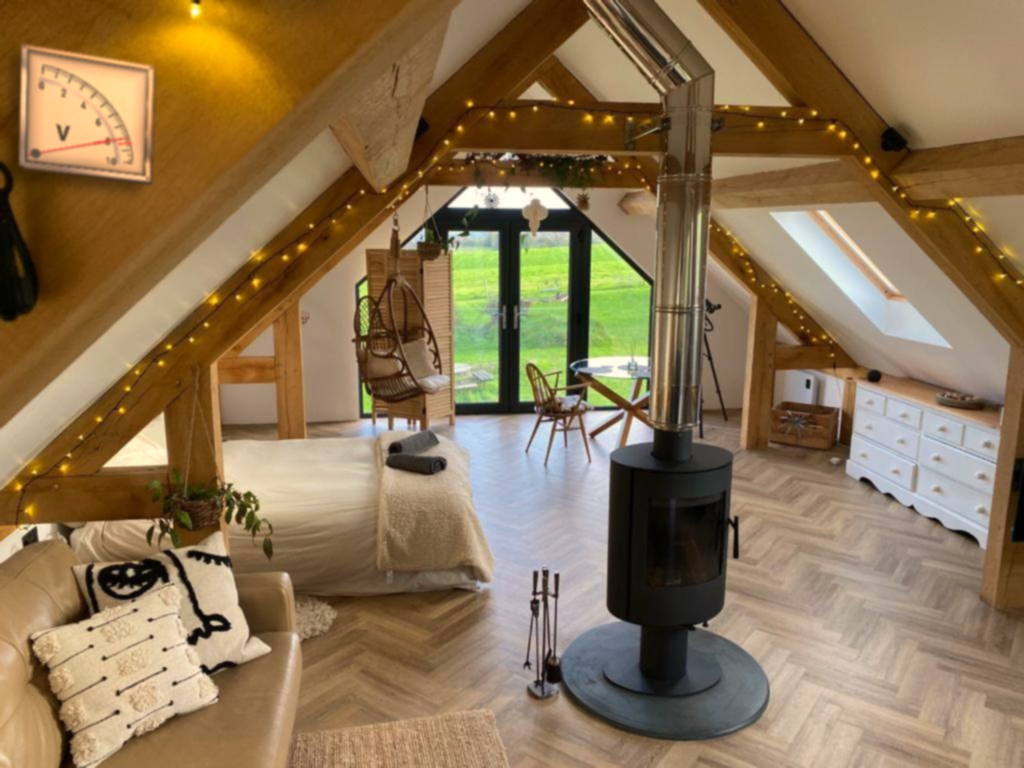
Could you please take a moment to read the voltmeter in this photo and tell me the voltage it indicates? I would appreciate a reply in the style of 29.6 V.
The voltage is 8 V
